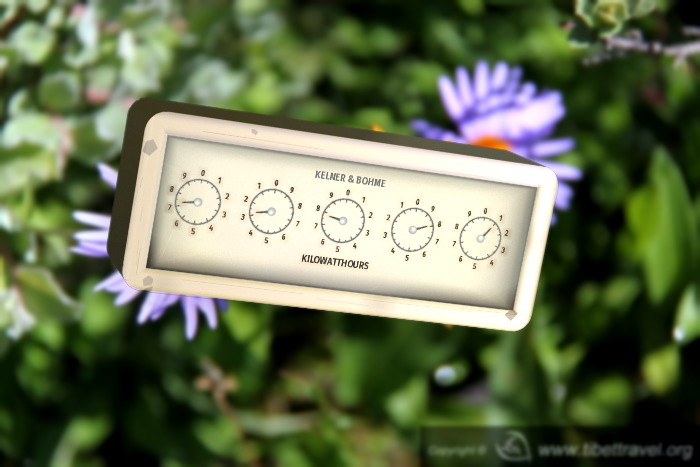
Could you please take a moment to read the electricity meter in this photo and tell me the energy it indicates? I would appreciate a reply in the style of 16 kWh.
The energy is 72781 kWh
